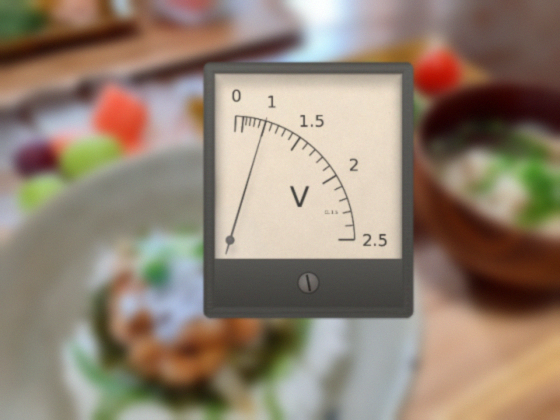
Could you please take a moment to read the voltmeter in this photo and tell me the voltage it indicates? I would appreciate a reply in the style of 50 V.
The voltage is 1 V
